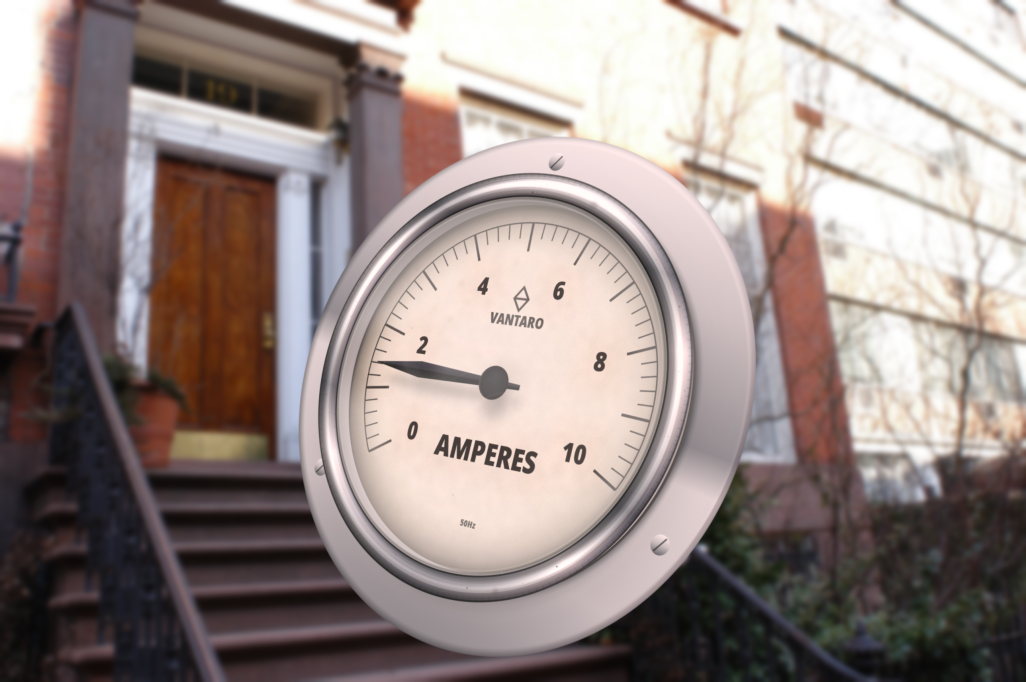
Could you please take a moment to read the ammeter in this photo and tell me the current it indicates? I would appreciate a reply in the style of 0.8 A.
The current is 1.4 A
